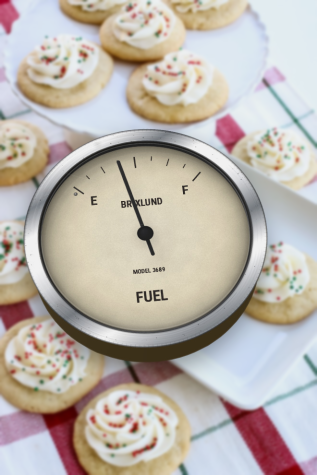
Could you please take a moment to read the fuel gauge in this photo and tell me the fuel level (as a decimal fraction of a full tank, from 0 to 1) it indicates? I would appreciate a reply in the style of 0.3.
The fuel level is 0.375
